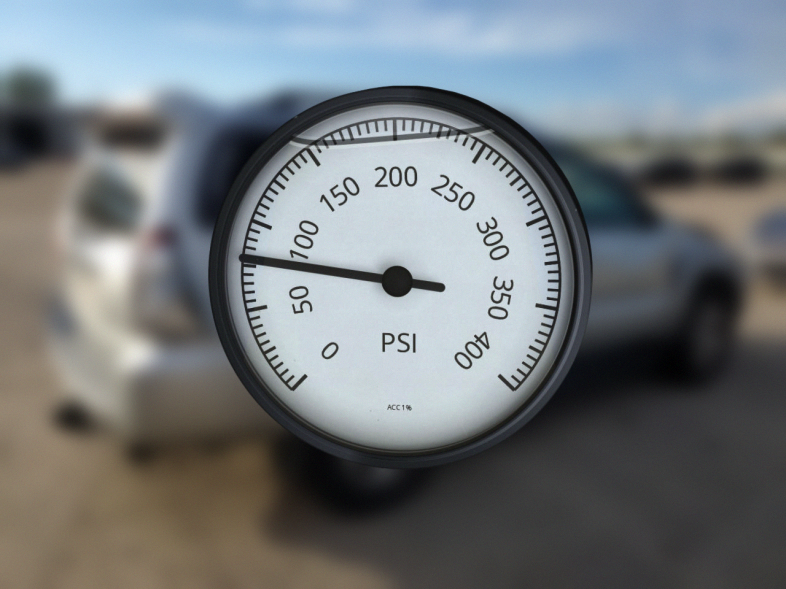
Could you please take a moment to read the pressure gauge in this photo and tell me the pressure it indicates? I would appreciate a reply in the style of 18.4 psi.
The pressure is 80 psi
